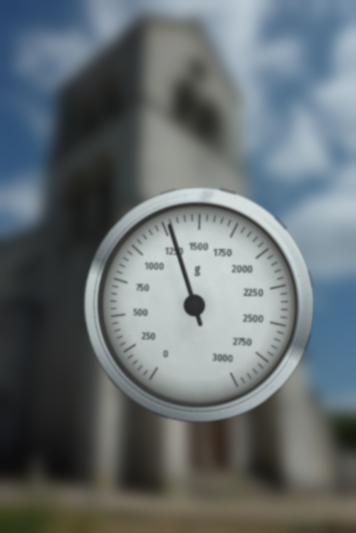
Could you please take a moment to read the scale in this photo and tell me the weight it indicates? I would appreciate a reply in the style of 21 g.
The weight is 1300 g
